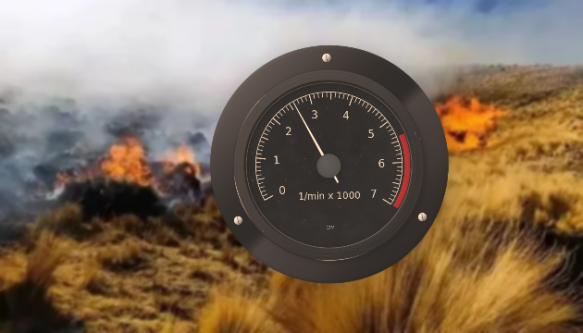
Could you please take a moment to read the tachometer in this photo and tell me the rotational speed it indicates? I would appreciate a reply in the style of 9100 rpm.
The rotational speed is 2600 rpm
